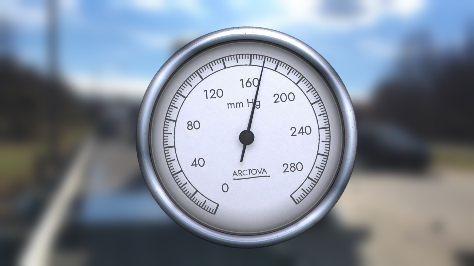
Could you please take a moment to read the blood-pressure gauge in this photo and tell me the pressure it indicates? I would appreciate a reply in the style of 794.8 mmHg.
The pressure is 170 mmHg
